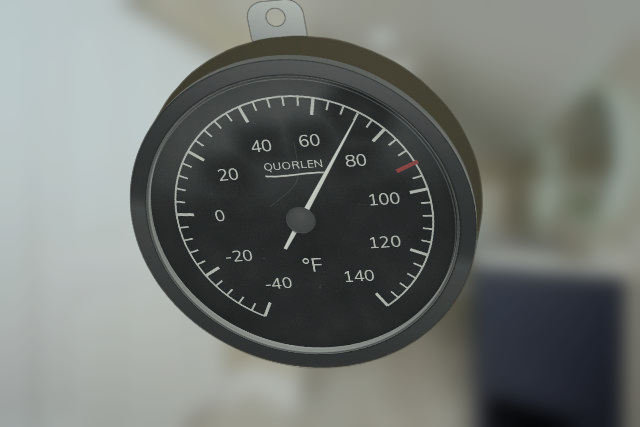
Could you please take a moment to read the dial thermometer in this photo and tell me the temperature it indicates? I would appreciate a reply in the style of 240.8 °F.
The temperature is 72 °F
